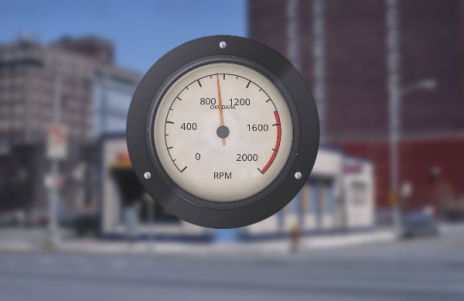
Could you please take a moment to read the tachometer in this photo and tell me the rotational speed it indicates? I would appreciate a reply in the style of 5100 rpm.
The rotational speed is 950 rpm
